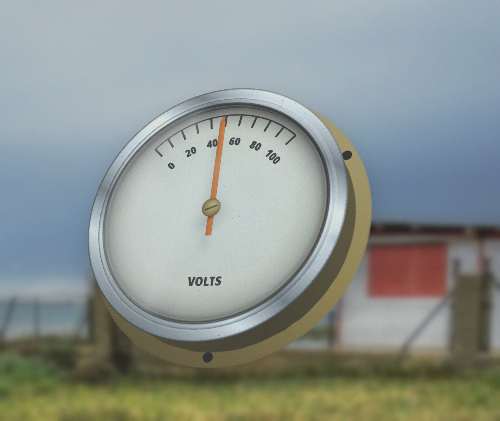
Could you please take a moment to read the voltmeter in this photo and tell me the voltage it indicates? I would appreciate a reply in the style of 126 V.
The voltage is 50 V
